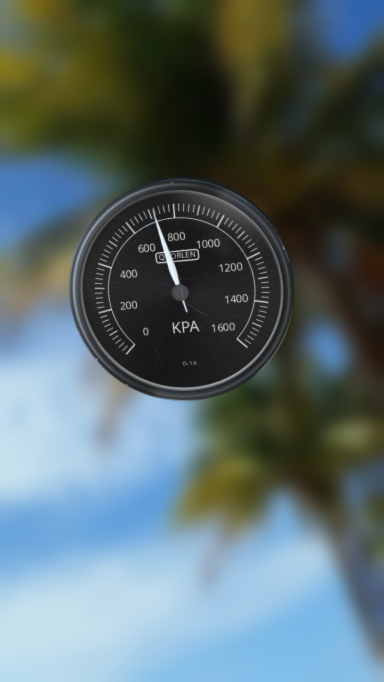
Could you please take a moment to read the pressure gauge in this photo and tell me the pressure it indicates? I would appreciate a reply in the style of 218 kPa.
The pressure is 720 kPa
